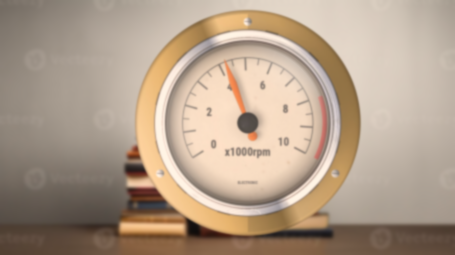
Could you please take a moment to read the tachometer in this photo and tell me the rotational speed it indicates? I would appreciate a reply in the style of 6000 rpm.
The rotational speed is 4250 rpm
